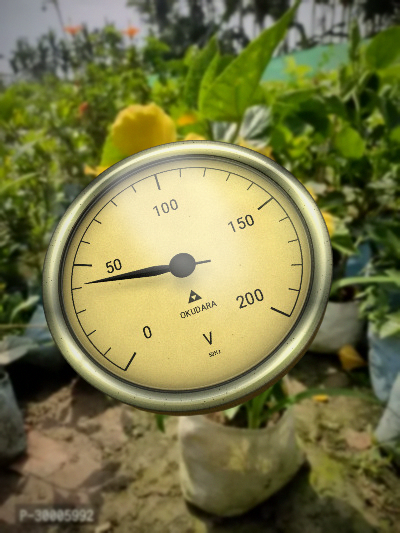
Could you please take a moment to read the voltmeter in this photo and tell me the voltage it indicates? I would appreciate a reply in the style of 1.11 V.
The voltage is 40 V
